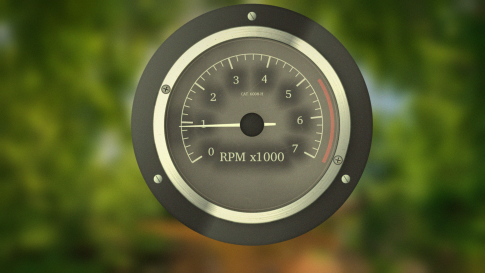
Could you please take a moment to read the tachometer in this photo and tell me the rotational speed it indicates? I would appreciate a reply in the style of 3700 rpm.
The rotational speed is 900 rpm
